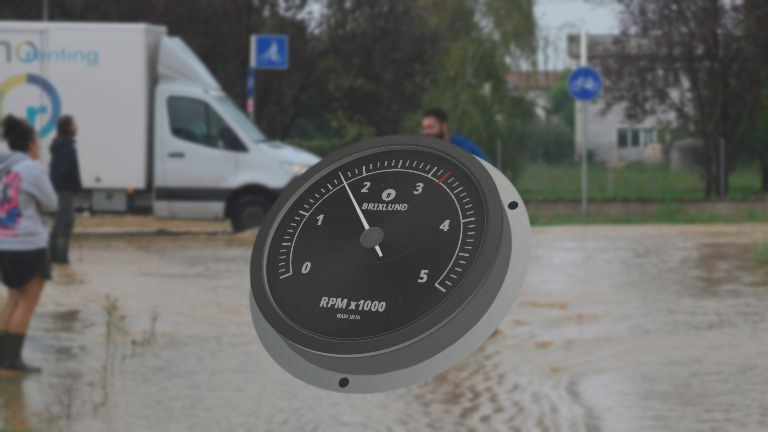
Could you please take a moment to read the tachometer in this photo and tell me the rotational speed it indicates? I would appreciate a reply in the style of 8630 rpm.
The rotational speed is 1700 rpm
